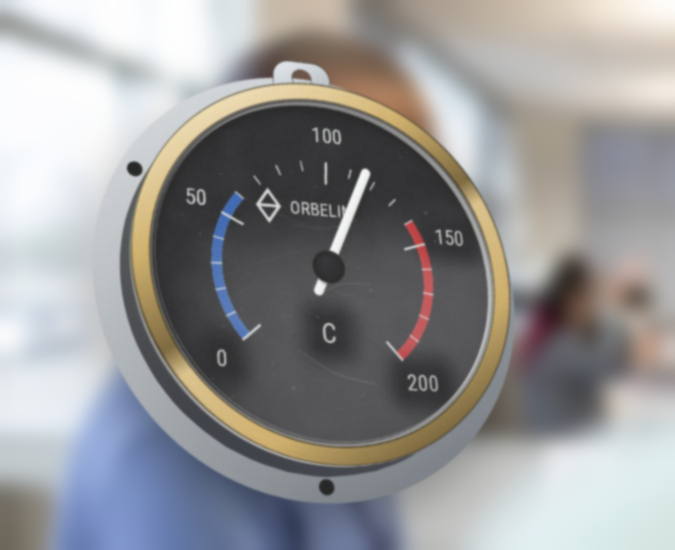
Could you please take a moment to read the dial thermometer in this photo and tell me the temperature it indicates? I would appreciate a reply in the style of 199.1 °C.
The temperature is 115 °C
